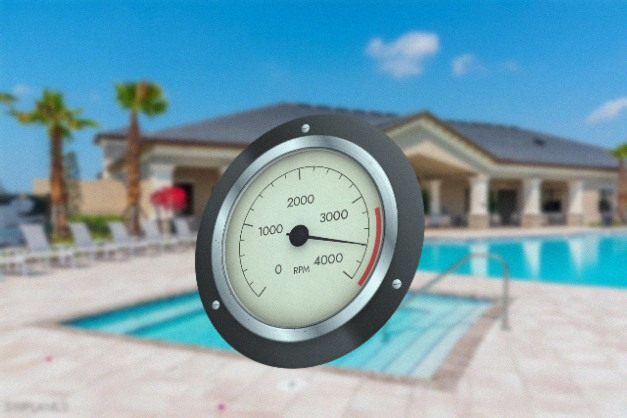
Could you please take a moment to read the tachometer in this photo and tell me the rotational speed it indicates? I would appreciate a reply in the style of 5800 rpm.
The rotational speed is 3600 rpm
